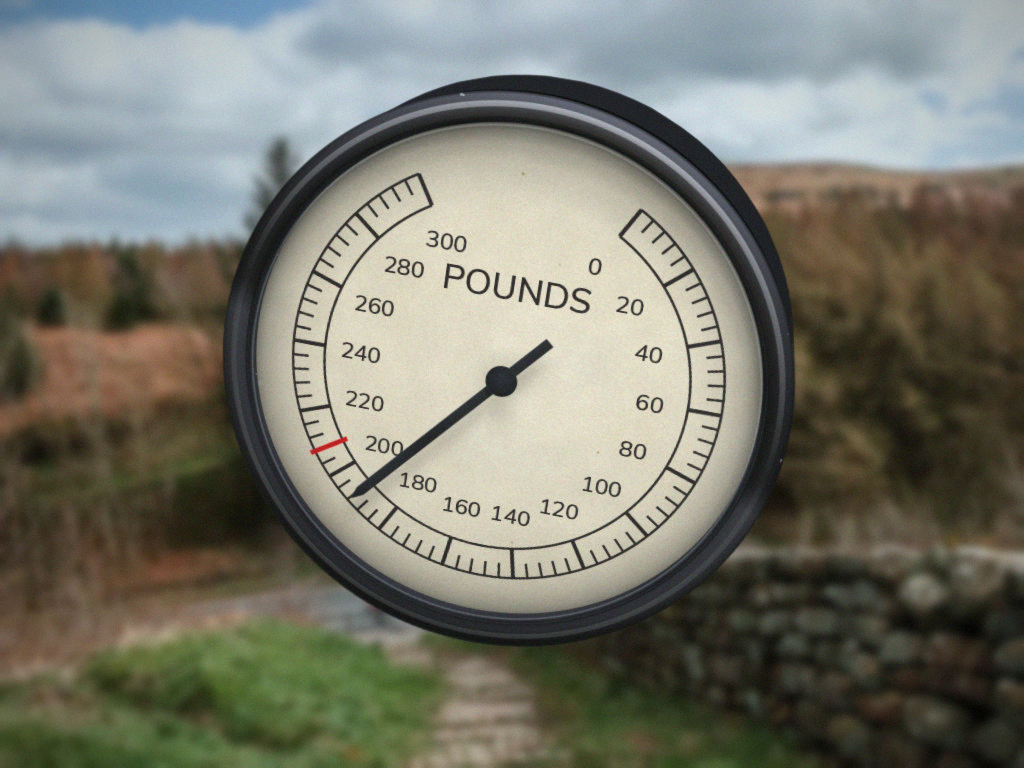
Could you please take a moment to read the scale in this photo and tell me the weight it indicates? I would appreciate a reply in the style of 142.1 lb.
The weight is 192 lb
